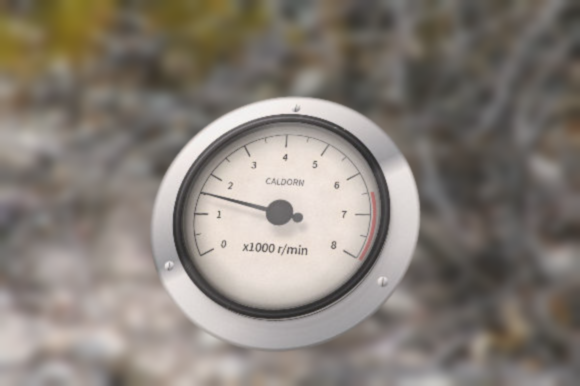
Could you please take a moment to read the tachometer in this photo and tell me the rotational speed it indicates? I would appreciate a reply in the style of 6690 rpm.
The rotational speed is 1500 rpm
